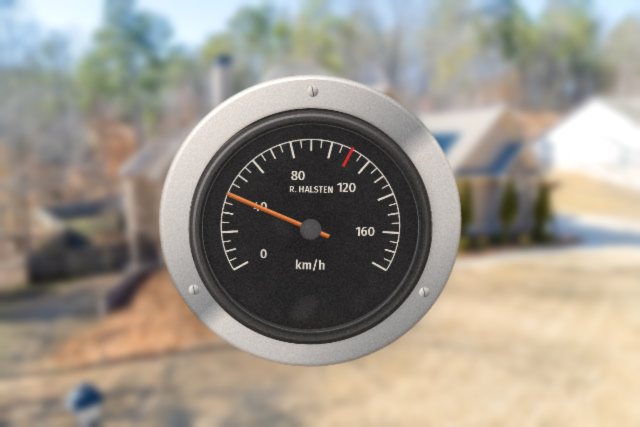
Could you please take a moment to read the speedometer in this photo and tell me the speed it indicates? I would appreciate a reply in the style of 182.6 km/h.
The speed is 40 km/h
